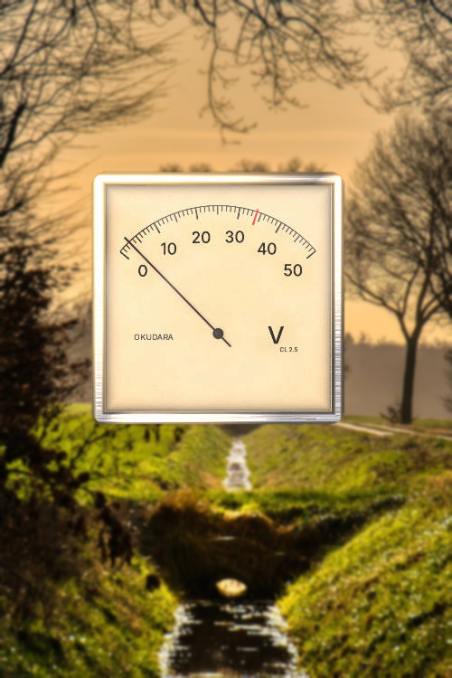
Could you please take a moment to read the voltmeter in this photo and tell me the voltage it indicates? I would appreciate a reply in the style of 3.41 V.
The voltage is 3 V
